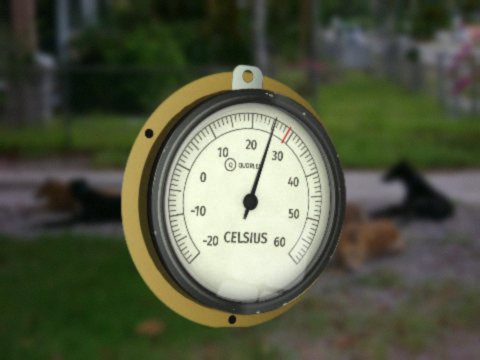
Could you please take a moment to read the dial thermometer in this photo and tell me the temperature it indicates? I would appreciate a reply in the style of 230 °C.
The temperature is 25 °C
